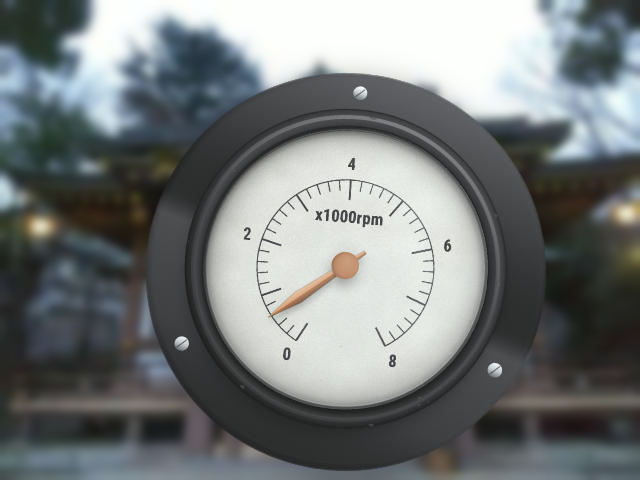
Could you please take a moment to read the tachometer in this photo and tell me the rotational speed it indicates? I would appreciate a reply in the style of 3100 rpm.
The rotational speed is 600 rpm
